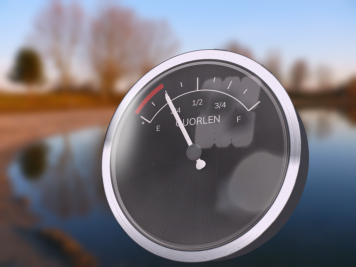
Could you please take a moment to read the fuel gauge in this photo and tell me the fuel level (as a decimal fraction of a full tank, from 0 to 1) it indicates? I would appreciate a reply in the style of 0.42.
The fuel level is 0.25
